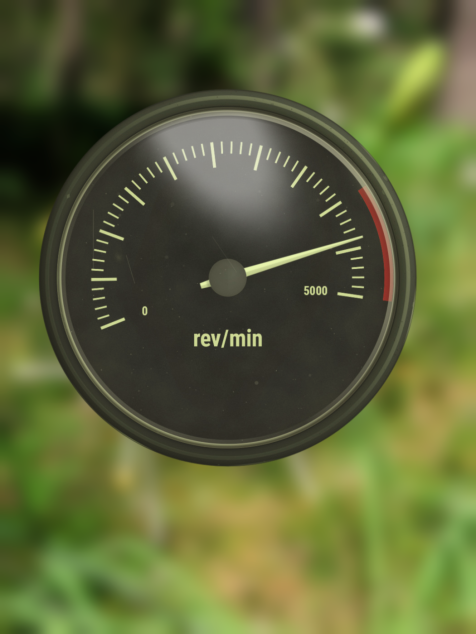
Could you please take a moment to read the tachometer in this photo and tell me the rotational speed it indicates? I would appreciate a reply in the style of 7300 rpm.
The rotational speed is 4400 rpm
